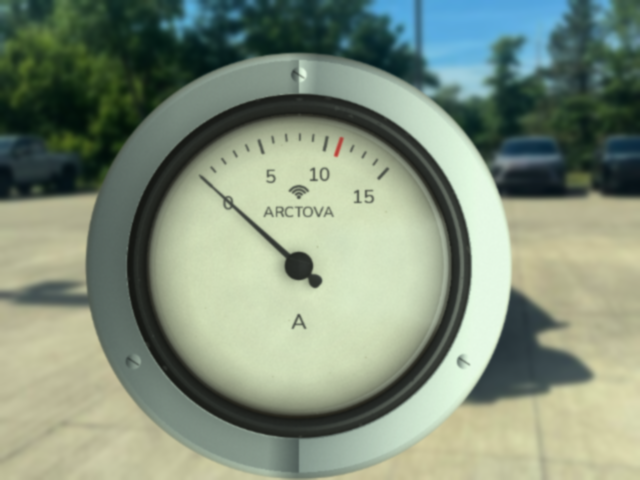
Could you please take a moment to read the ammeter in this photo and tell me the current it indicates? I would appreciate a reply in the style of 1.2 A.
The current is 0 A
